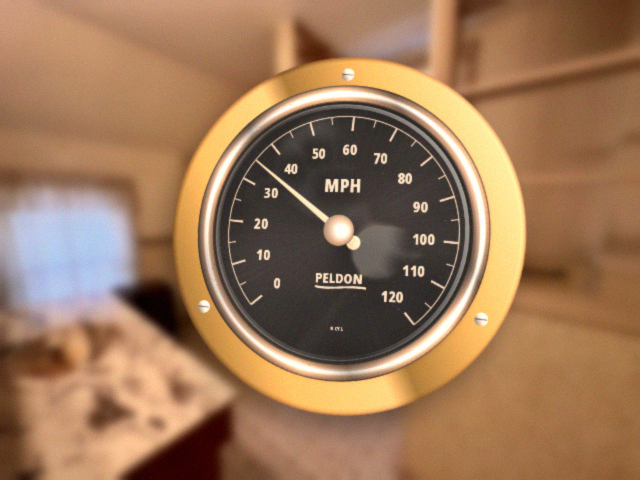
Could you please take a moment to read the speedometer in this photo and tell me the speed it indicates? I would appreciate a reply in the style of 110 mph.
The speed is 35 mph
